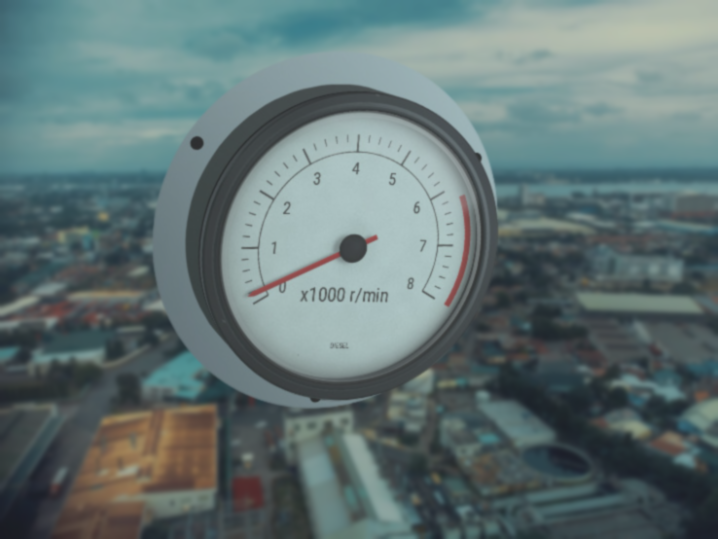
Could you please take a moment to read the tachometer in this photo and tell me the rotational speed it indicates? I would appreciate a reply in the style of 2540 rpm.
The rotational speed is 200 rpm
